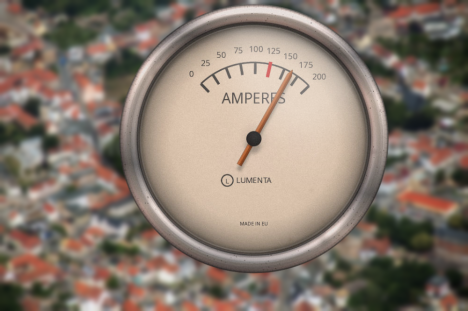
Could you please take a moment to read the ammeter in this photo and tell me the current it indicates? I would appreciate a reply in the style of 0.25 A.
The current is 162.5 A
